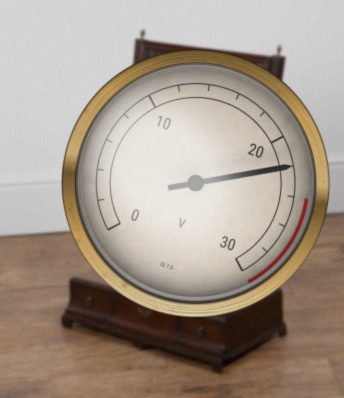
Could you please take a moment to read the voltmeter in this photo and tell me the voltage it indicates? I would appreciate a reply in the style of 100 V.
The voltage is 22 V
